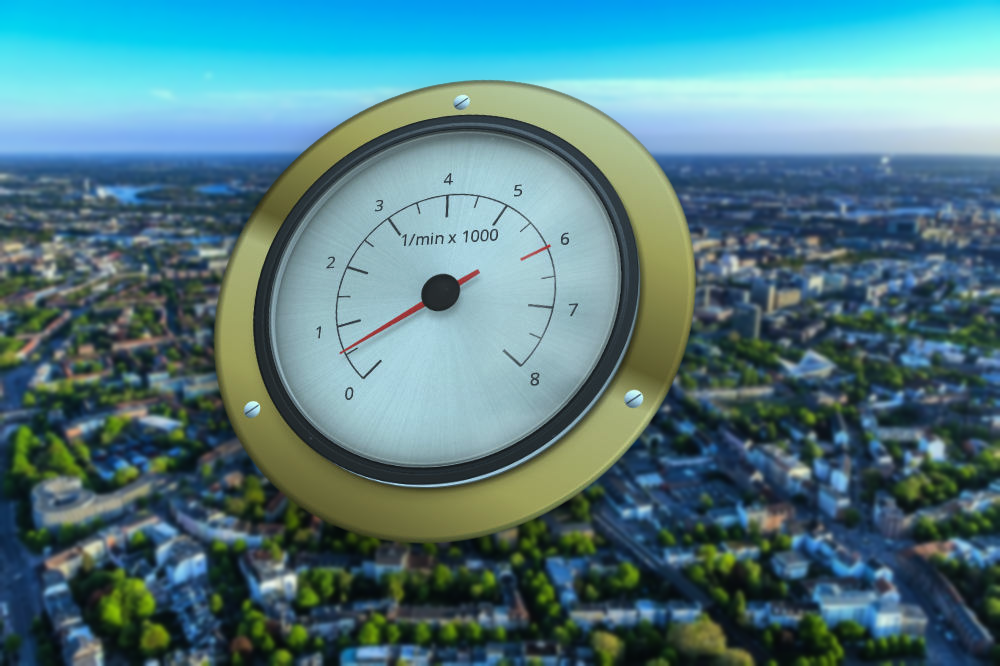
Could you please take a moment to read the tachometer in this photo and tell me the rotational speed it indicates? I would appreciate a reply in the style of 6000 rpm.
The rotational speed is 500 rpm
